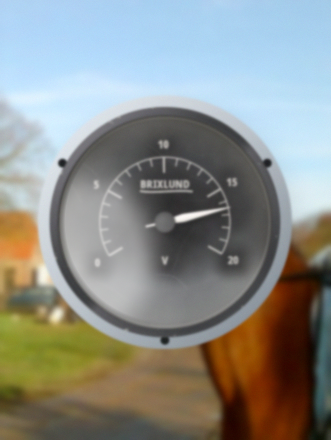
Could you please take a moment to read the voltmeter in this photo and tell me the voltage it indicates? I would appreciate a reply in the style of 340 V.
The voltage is 16.5 V
